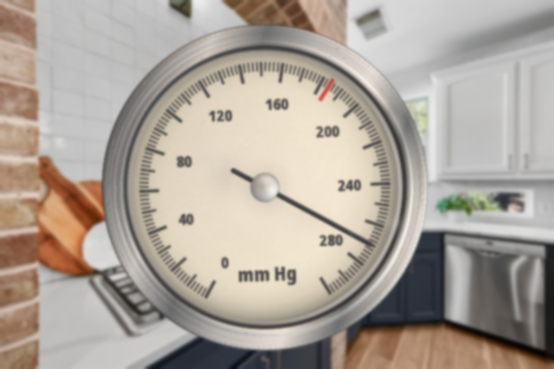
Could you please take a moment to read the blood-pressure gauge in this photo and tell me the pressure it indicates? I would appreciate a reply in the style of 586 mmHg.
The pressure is 270 mmHg
